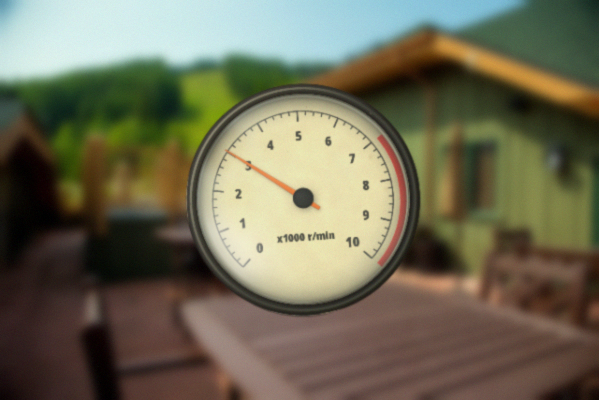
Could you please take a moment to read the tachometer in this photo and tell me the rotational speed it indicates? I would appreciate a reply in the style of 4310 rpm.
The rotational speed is 3000 rpm
